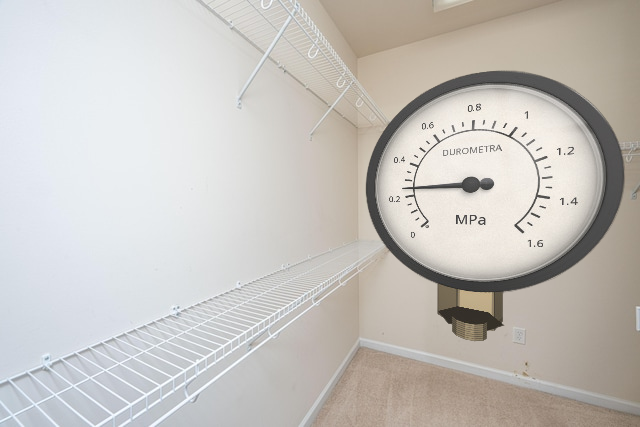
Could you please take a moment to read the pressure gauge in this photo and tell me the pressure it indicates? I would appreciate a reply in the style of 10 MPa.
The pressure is 0.25 MPa
